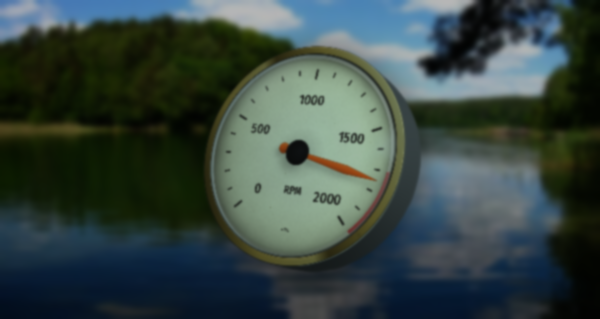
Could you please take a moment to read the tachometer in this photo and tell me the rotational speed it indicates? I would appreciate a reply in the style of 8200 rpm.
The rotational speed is 1750 rpm
